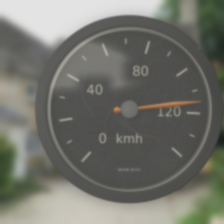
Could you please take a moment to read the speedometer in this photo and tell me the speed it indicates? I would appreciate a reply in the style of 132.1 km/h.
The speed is 115 km/h
